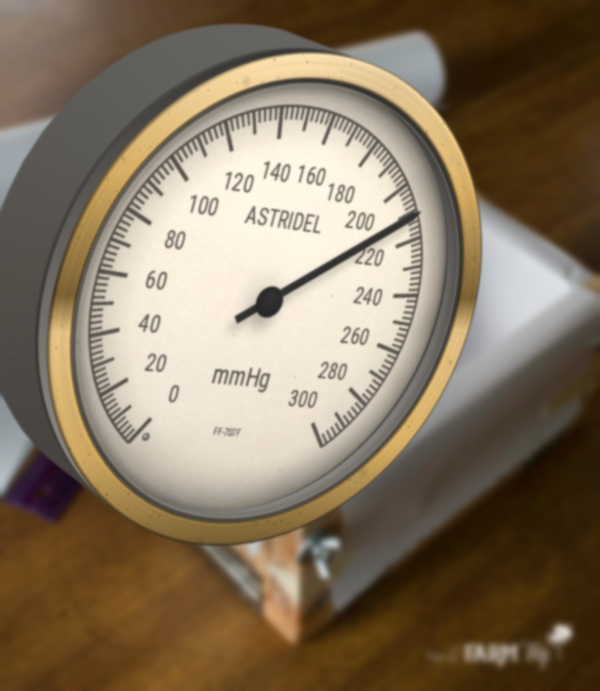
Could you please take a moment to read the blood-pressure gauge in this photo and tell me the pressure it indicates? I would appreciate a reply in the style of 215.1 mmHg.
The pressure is 210 mmHg
